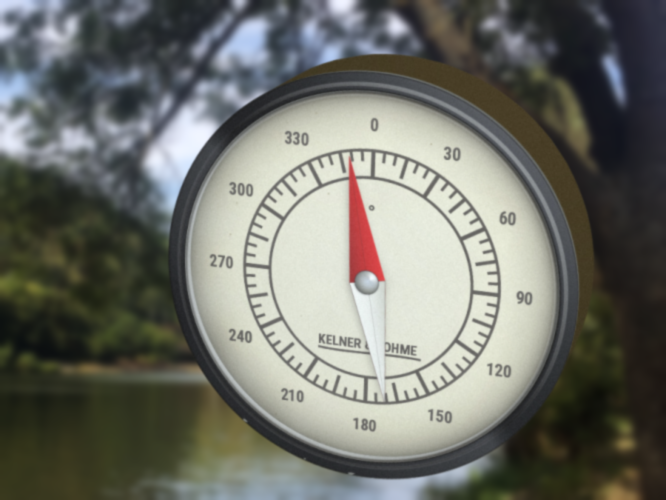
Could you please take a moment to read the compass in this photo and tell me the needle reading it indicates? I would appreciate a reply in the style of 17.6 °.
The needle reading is 350 °
